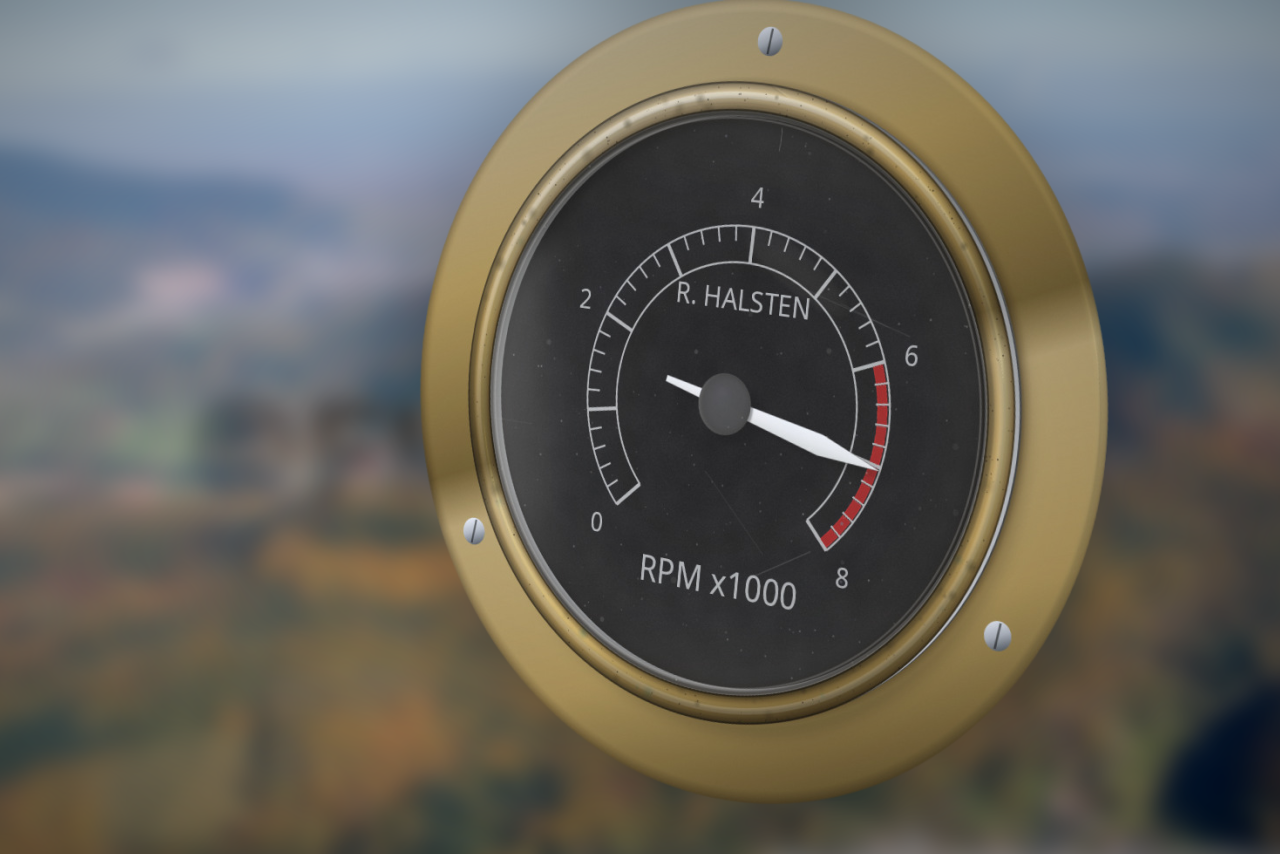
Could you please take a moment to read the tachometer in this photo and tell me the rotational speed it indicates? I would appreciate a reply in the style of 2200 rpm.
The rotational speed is 7000 rpm
